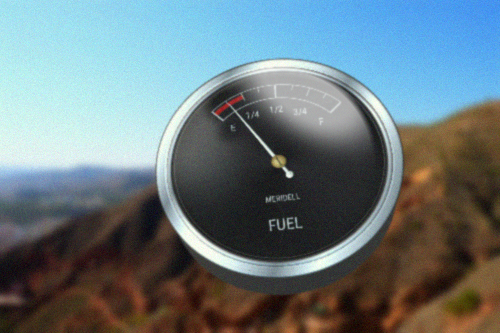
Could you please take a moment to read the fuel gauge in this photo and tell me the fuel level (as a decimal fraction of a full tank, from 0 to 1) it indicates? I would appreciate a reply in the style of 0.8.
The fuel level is 0.125
